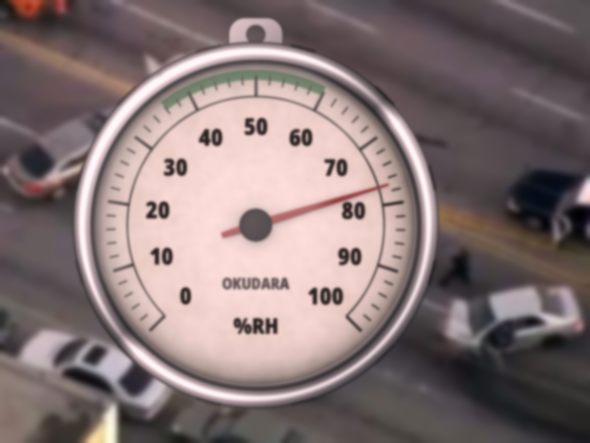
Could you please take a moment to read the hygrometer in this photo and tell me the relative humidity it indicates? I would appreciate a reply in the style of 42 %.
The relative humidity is 77 %
